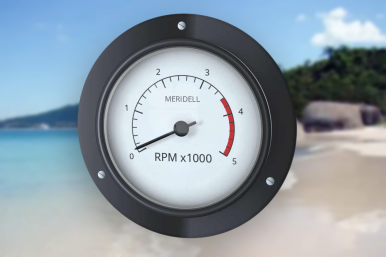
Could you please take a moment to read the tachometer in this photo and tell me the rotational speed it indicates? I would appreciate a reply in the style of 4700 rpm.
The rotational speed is 100 rpm
